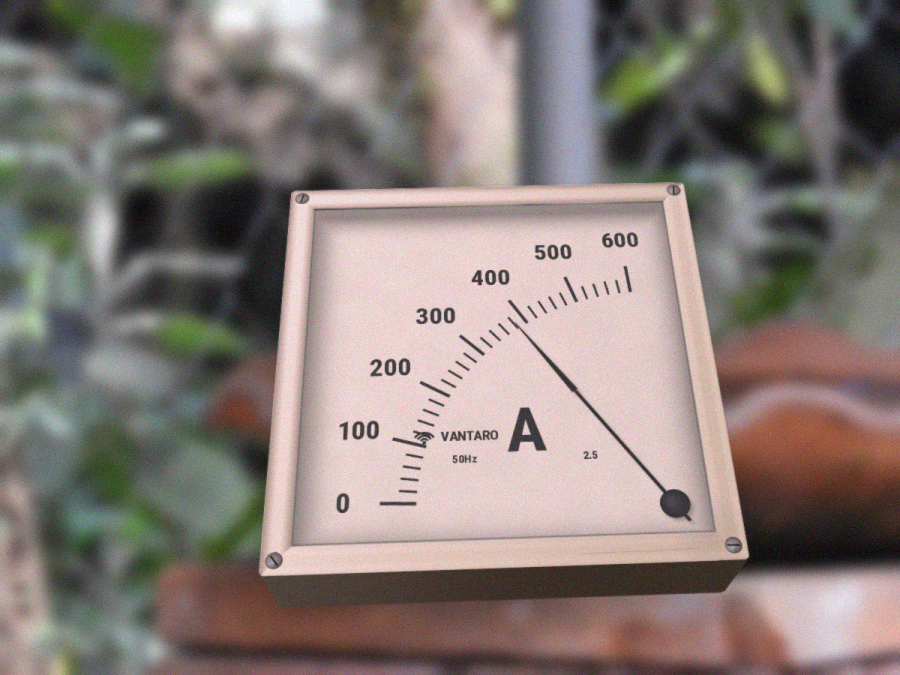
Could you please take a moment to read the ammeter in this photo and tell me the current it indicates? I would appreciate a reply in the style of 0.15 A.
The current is 380 A
